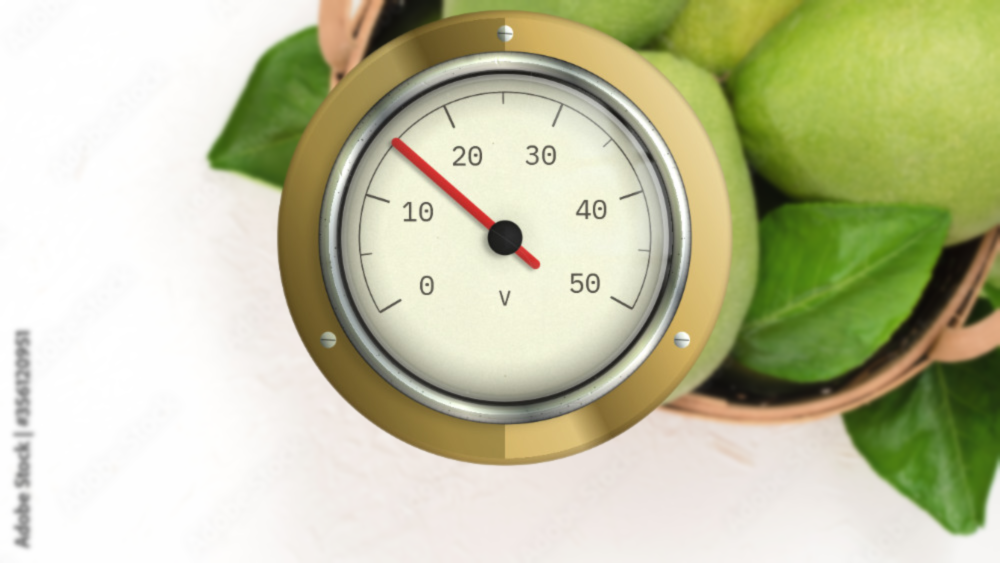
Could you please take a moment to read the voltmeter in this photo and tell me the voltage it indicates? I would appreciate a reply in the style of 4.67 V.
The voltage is 15 V
